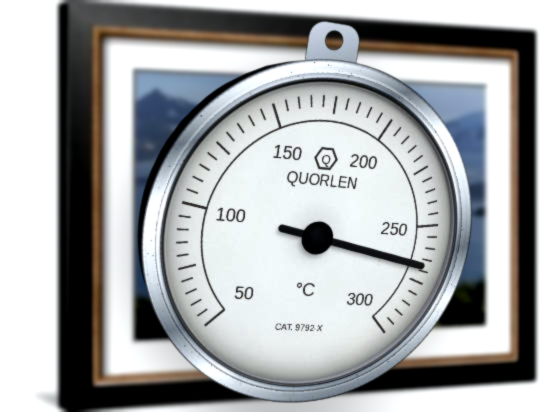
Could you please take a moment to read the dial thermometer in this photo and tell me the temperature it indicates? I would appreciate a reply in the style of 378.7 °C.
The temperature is 267.5 °C
